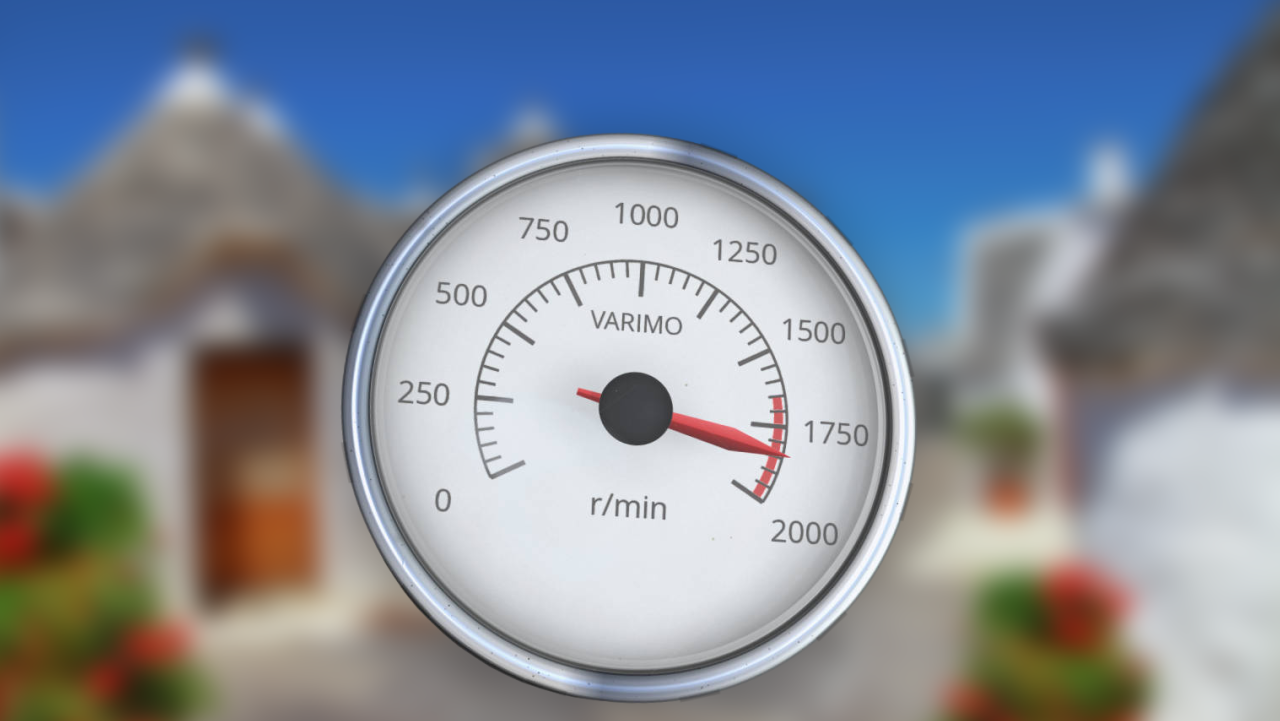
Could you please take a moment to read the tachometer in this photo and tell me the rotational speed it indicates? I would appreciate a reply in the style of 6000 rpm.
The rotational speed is 1850 rpm
